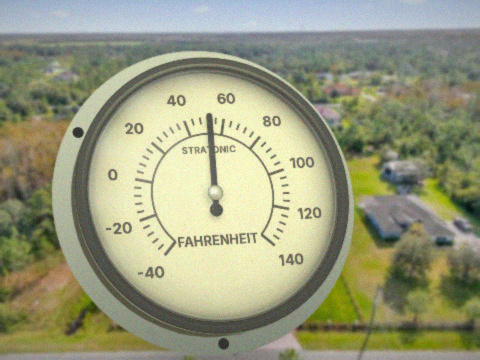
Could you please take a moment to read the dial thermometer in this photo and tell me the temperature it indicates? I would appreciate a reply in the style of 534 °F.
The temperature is 52 °F
